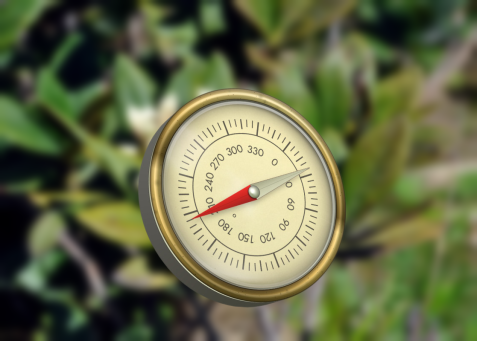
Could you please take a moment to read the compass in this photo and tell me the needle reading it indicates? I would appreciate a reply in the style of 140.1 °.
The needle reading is 205 °
